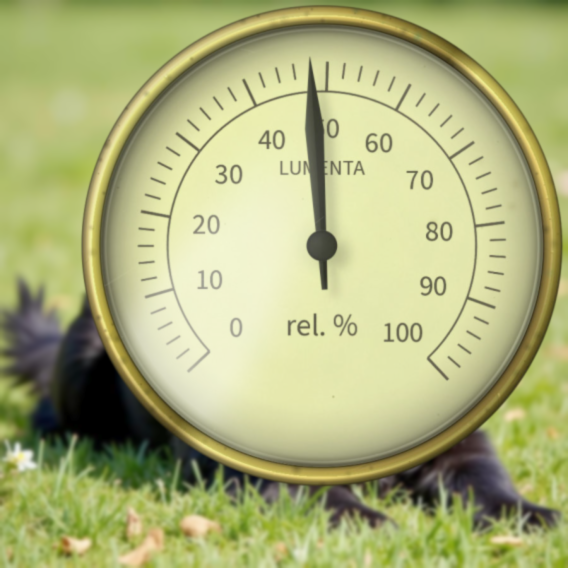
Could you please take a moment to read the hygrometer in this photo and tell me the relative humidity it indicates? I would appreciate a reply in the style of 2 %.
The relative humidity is 48 %
